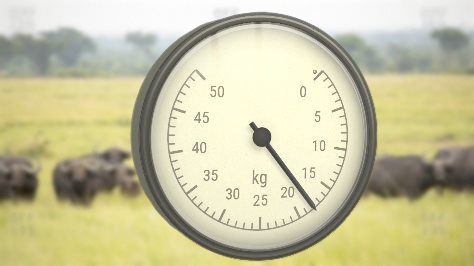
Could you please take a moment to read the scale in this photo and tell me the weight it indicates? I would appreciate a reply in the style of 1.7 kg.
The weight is 18 kg
